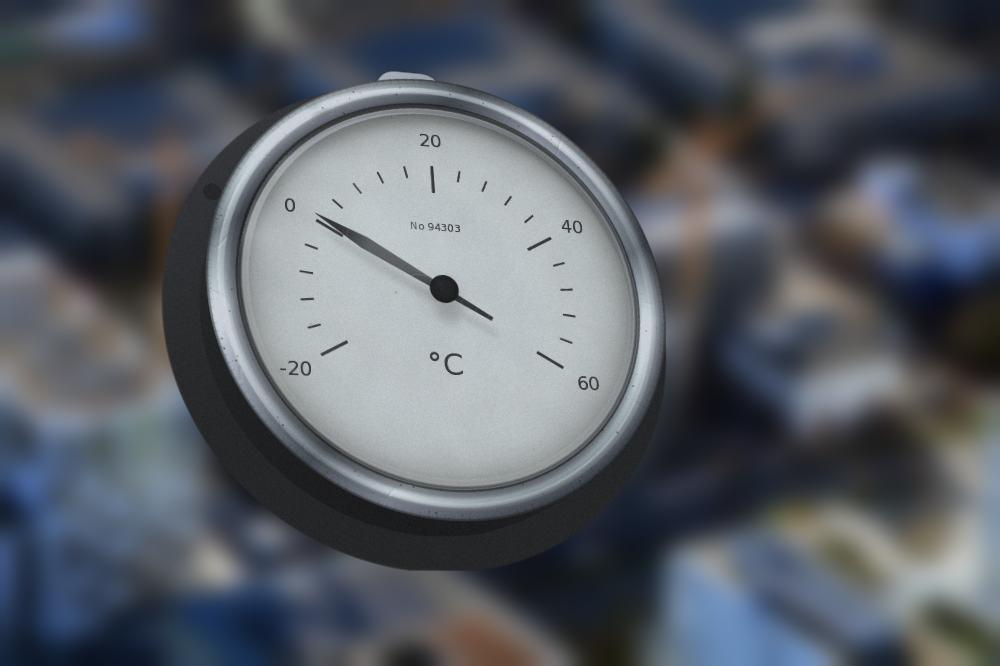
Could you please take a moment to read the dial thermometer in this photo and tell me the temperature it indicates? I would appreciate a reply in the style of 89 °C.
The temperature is 0 °C
